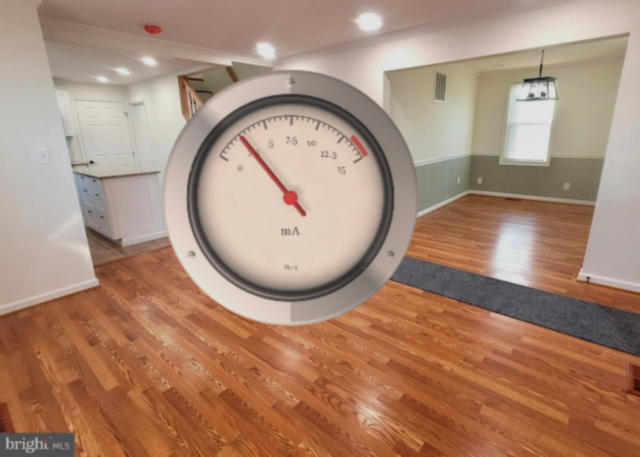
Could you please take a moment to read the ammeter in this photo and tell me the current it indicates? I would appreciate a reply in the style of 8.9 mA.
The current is 2.5 mA
